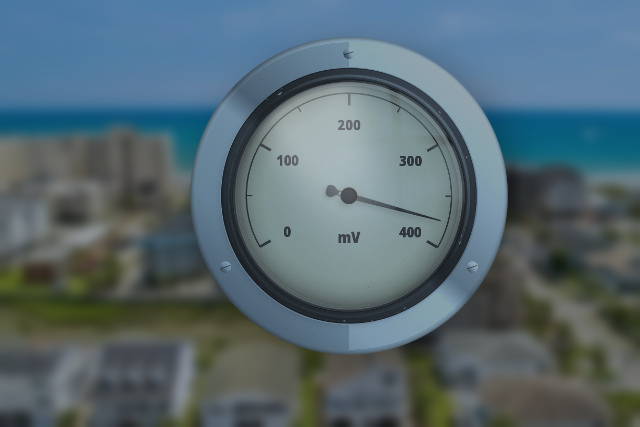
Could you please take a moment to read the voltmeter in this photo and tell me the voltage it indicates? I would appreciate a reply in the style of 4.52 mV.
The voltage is 375 mV
